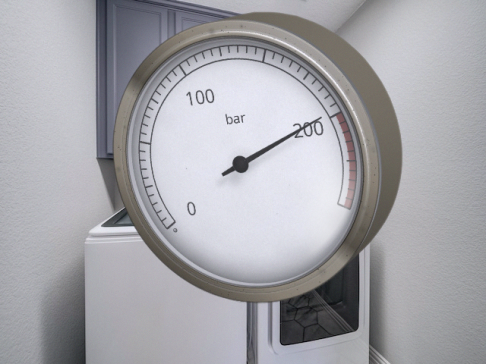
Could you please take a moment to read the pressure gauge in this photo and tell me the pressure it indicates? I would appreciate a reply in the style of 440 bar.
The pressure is 197.5 bar
